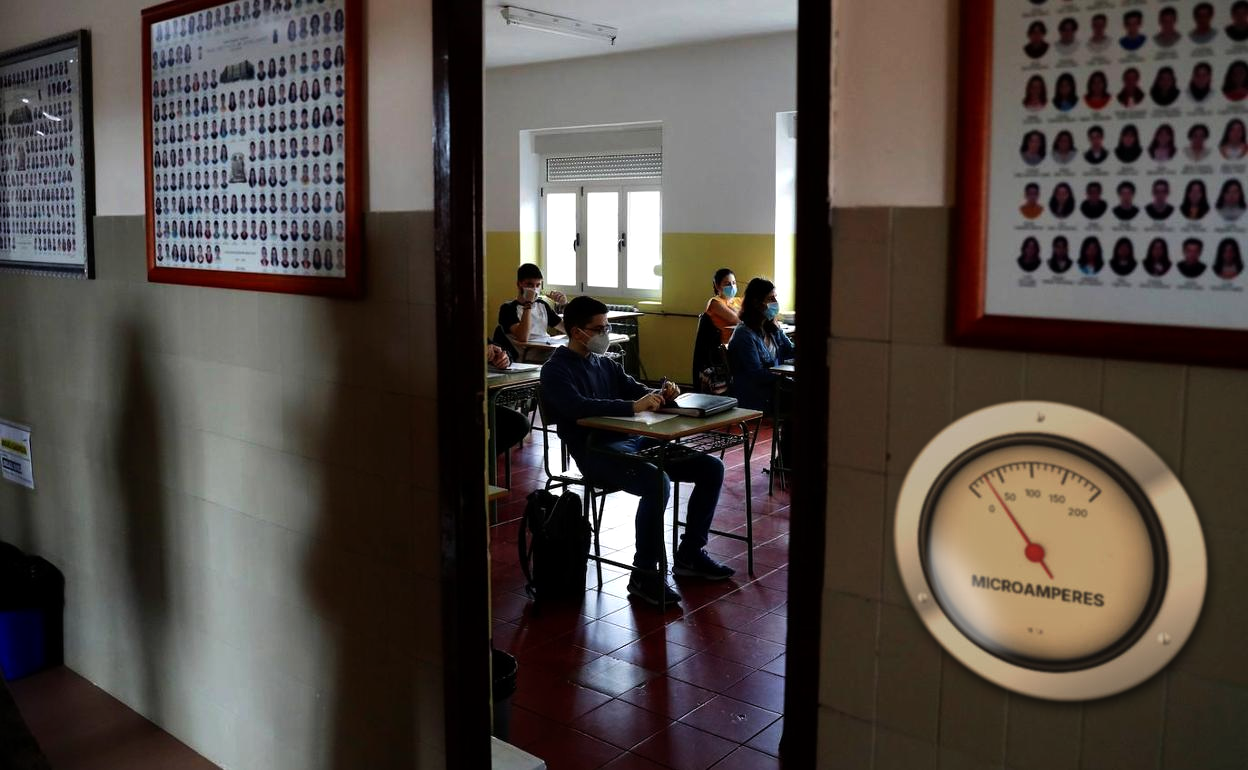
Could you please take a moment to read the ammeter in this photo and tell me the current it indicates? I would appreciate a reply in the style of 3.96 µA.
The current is 30 µA
